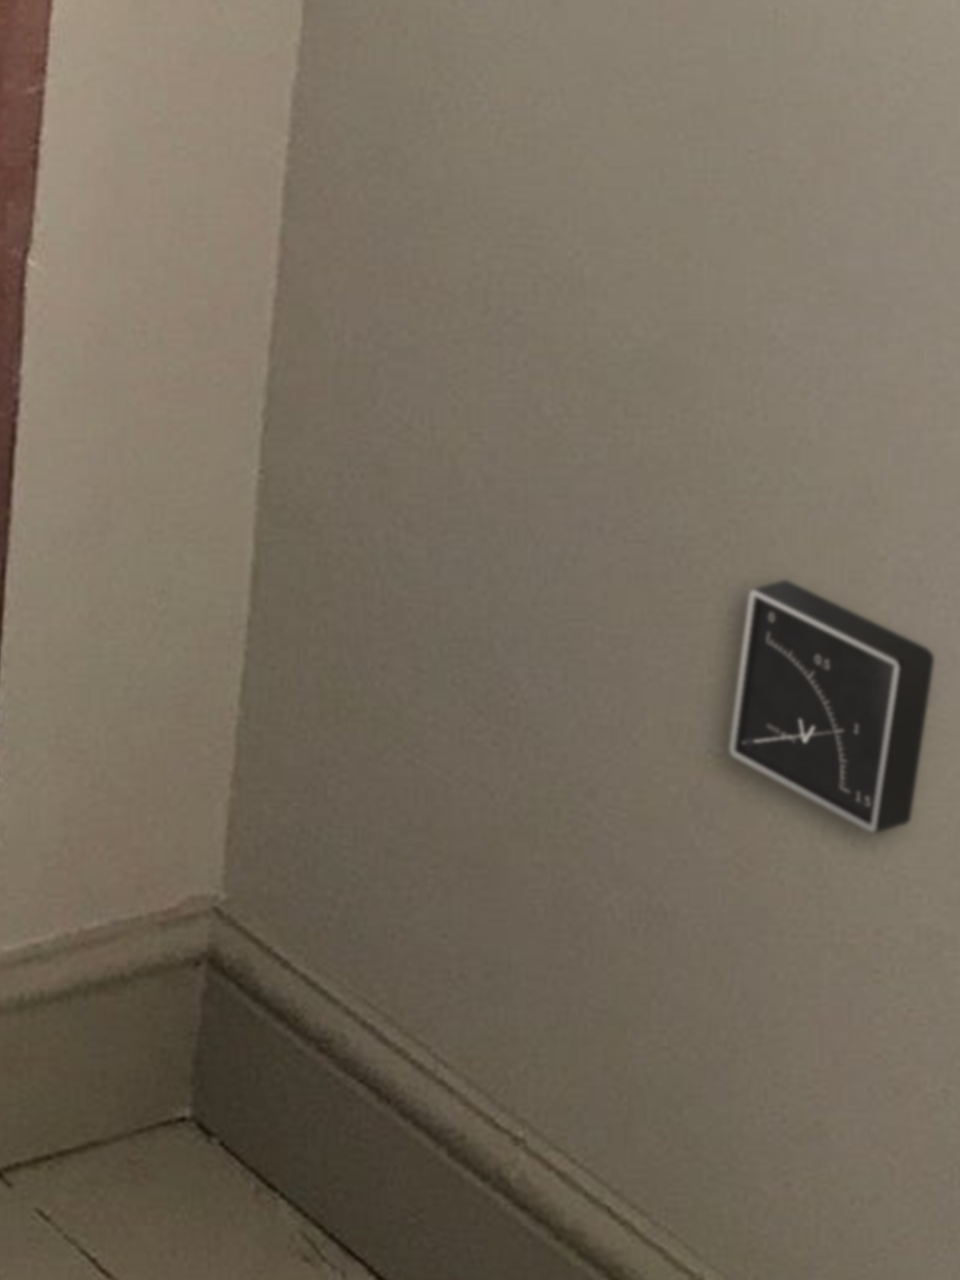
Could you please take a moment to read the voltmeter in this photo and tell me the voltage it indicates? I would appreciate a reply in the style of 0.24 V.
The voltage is 1 V
